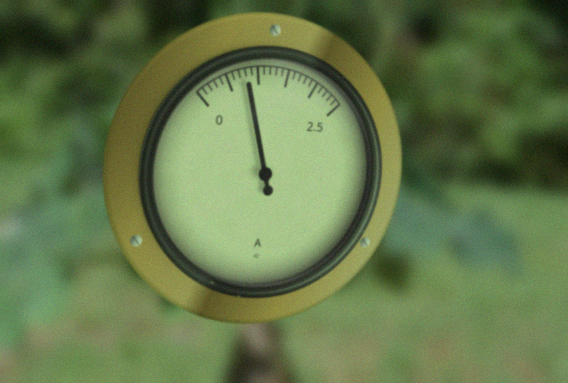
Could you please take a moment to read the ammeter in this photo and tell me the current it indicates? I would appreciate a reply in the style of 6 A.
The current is 0.8 A
